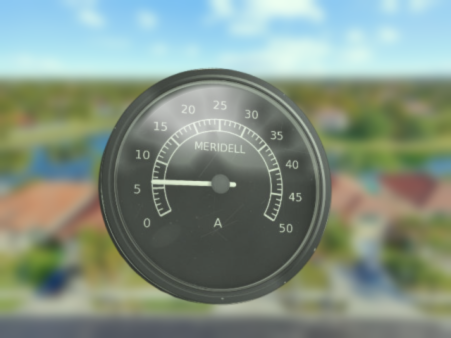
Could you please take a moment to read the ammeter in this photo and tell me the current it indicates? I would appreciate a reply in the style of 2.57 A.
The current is 6 A
